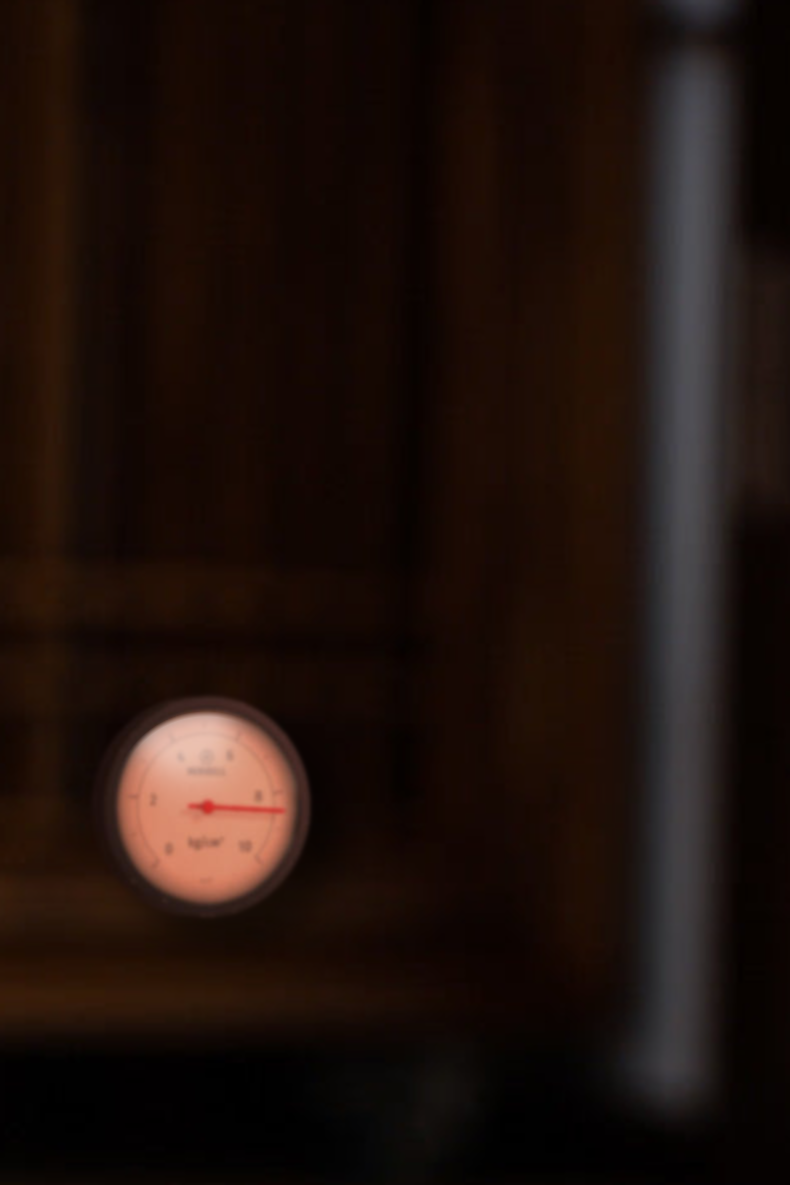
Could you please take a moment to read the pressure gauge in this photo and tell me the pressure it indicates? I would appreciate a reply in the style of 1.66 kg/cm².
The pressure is 8.5 kg/cm²
